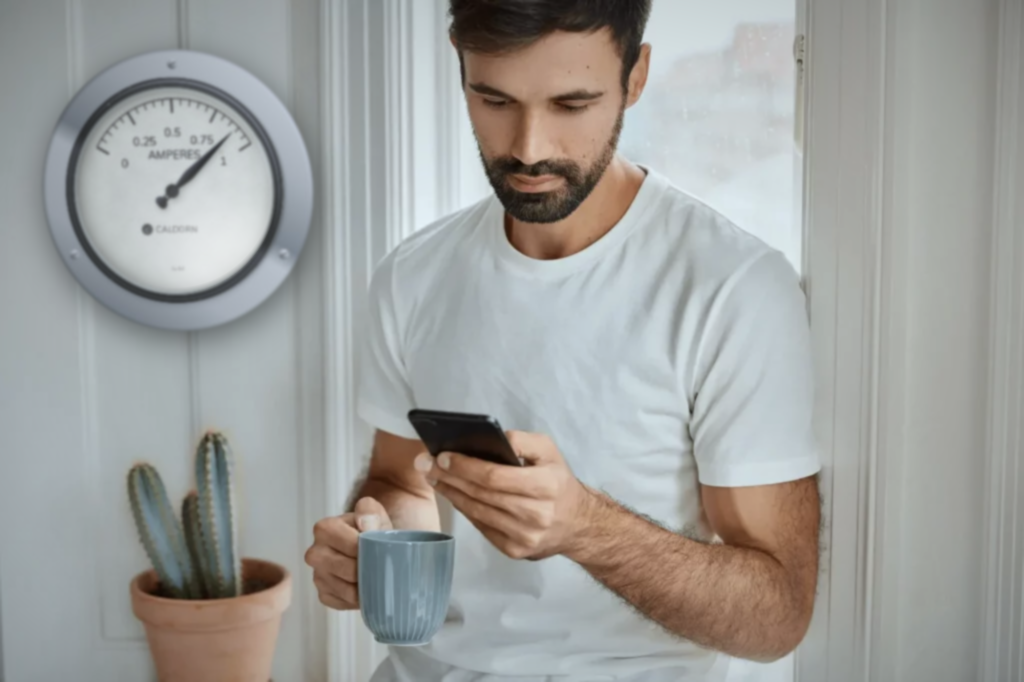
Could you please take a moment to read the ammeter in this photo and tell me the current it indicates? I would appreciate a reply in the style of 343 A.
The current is 0.9 A
